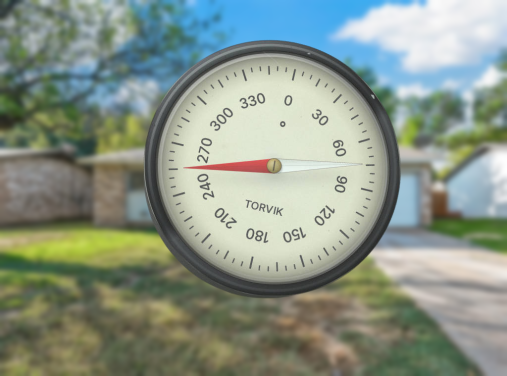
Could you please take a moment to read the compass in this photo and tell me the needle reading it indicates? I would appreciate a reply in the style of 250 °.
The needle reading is 255 °
